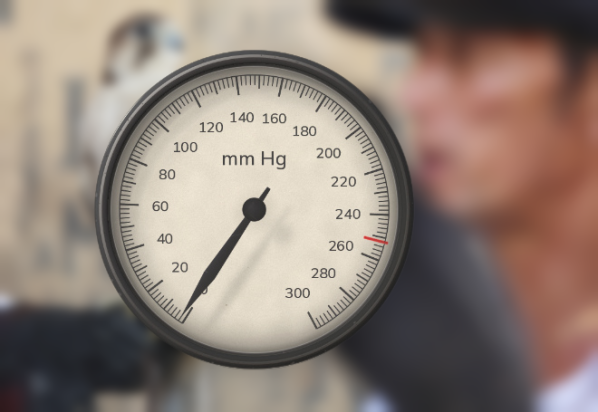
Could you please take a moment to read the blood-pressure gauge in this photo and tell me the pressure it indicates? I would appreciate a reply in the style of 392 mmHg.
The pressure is 2 mmHg
